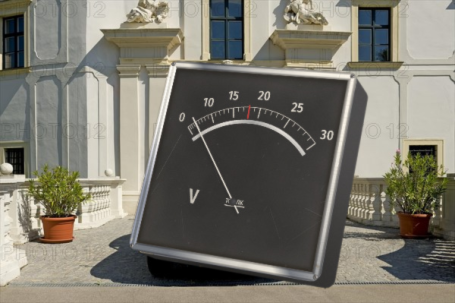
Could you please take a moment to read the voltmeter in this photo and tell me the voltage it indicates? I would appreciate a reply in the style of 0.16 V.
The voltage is 5 V
